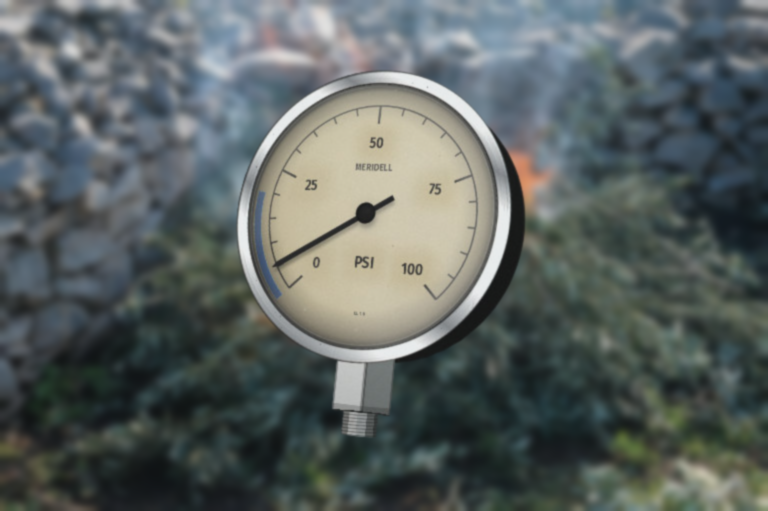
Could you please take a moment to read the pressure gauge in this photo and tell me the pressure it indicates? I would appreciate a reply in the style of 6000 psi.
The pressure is 5 psi
